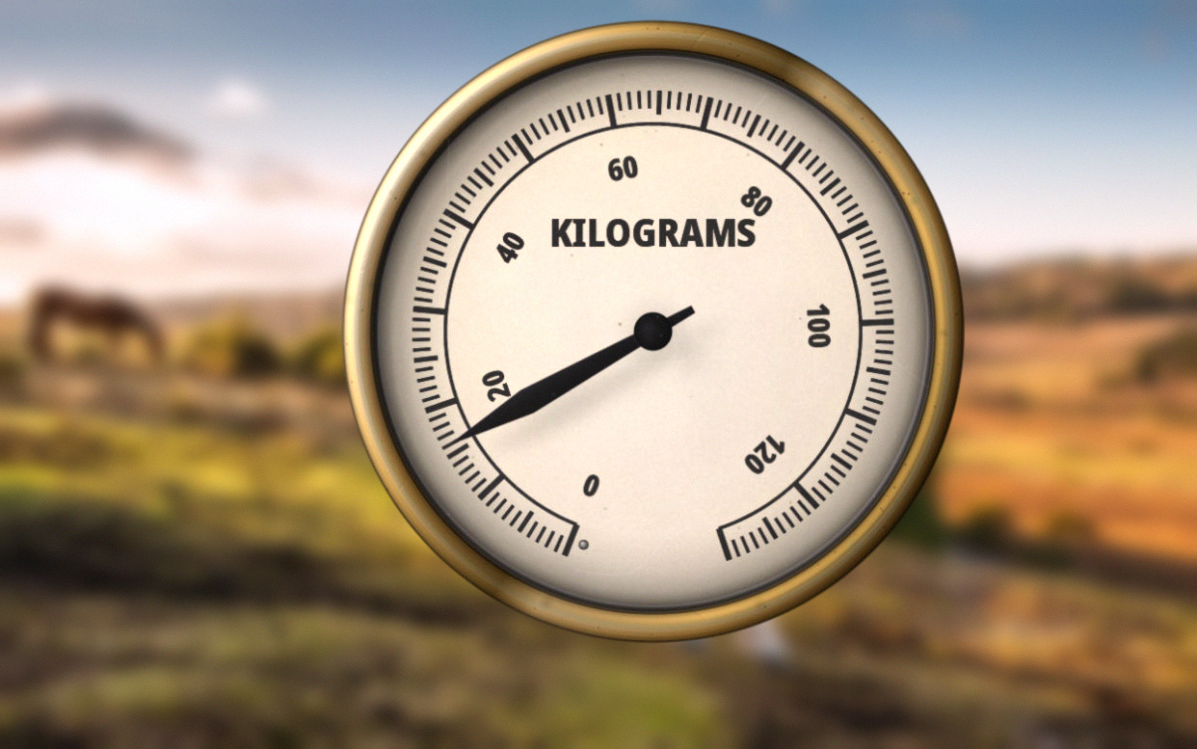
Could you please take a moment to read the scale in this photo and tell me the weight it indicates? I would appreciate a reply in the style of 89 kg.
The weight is 16 kg
